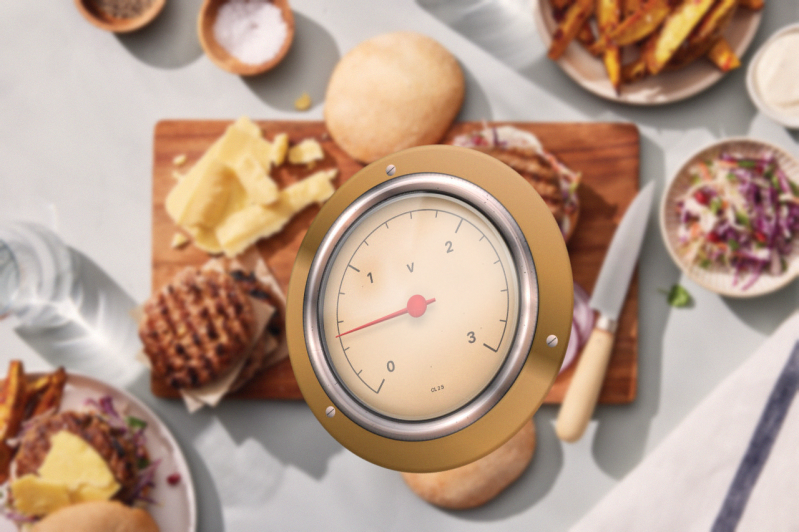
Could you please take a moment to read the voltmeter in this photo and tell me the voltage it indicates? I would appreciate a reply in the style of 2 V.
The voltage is 0.5 V
